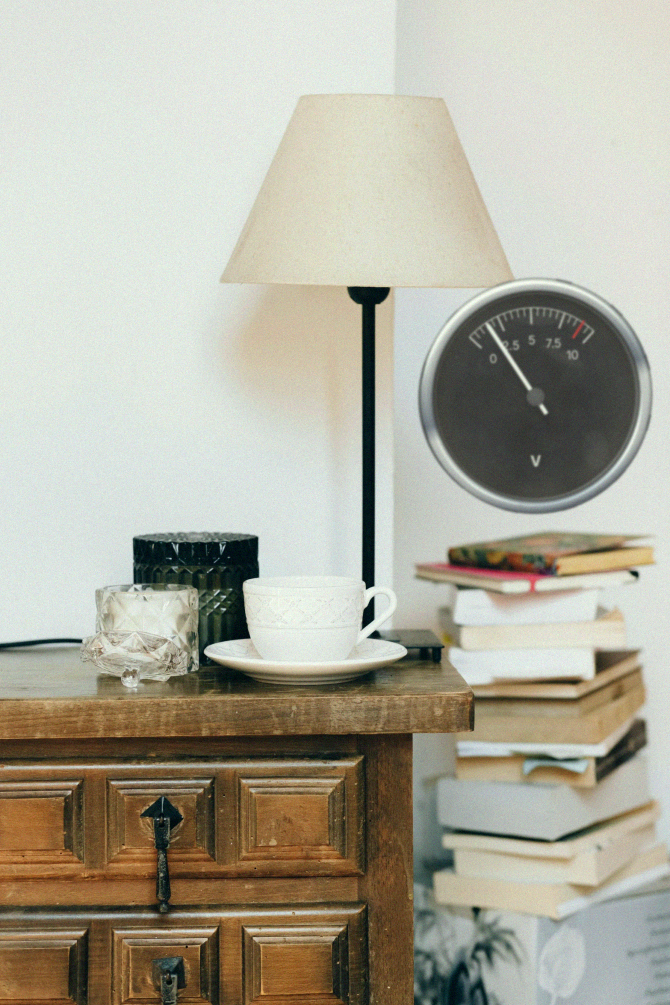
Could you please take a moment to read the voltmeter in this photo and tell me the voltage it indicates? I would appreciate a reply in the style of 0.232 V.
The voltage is 1.5 V
